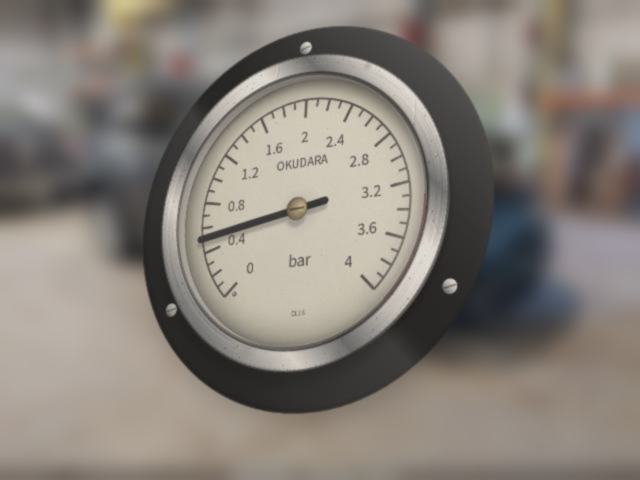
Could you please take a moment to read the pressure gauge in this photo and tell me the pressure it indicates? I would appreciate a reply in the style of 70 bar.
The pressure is 0.5 bar
